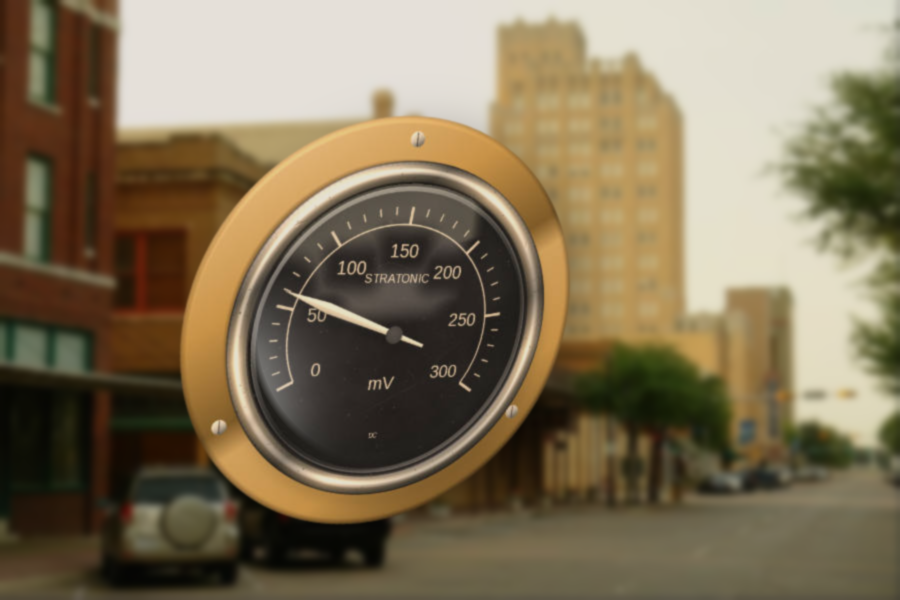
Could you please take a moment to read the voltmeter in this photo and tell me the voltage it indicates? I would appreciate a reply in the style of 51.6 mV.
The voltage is 60 mV
